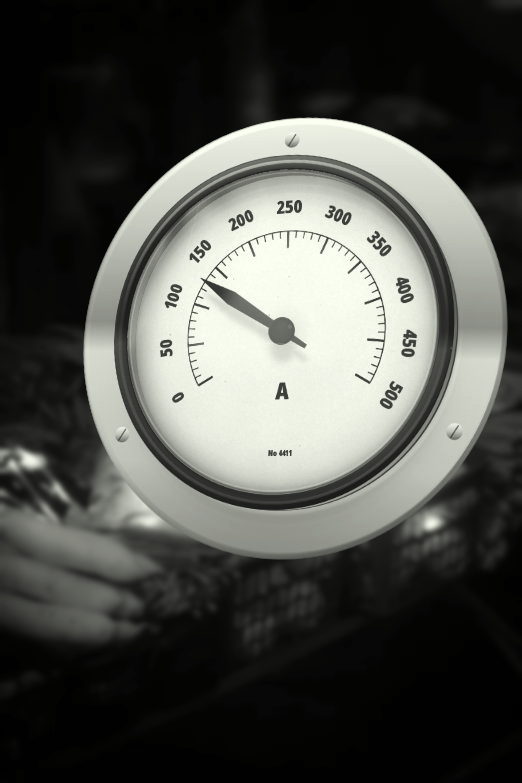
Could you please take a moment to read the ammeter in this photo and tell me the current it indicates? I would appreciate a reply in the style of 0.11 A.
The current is 130 A
